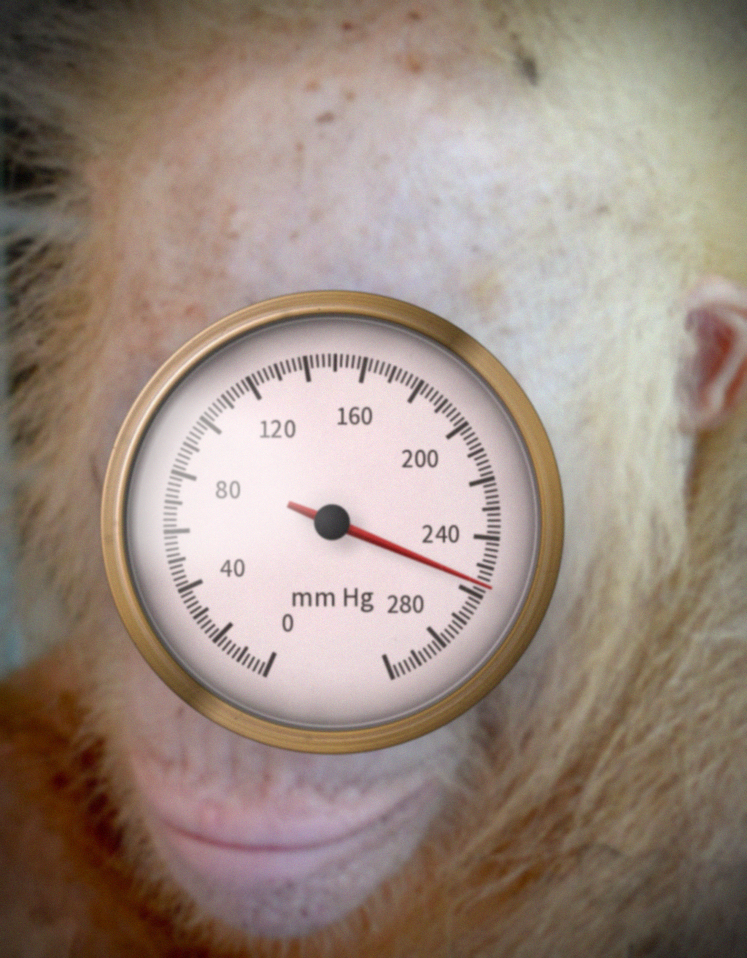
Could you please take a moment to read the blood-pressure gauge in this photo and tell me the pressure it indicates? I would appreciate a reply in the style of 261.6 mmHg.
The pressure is 256 mmHg
